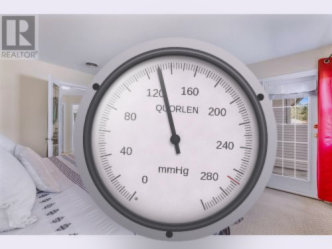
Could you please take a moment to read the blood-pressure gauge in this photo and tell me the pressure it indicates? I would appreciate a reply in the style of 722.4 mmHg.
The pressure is 130 mmHg
